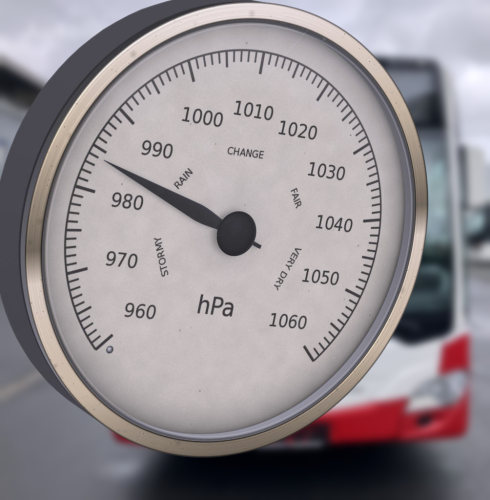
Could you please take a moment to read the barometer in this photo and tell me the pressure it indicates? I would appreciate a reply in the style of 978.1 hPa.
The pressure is 984 hPa
